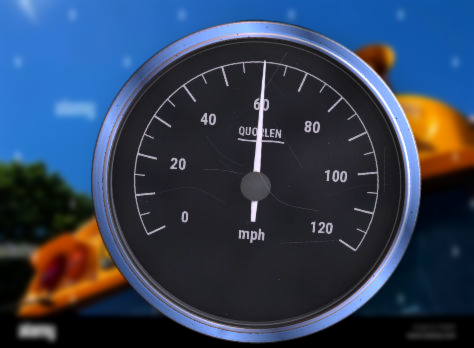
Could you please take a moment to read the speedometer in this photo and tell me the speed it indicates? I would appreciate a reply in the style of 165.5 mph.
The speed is 60 mph
